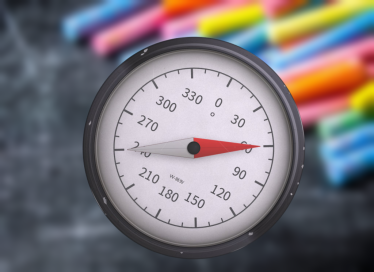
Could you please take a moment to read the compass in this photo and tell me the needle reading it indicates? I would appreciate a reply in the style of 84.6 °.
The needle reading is 60 °
